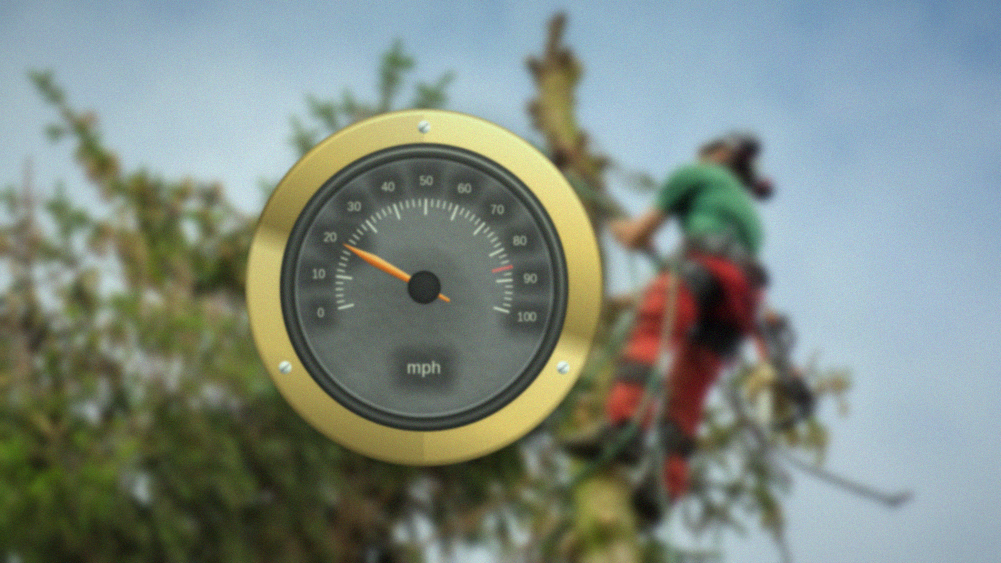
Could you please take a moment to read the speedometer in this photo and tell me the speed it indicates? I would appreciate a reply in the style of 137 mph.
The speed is 20 mph
